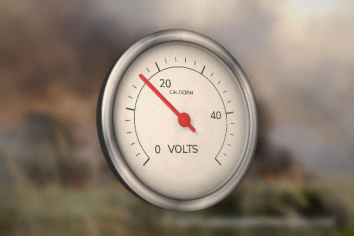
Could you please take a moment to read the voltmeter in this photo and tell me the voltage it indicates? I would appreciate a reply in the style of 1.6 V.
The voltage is 16 V
